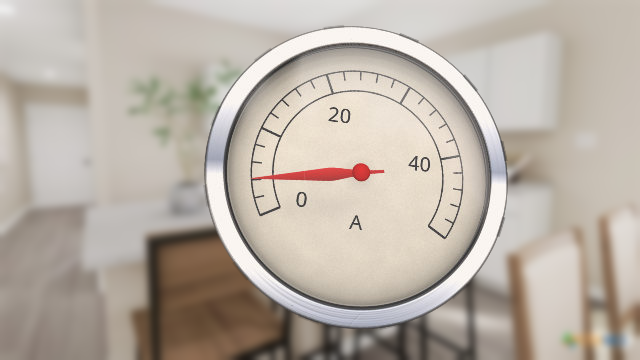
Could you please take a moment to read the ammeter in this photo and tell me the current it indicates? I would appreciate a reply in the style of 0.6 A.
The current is 4 A
